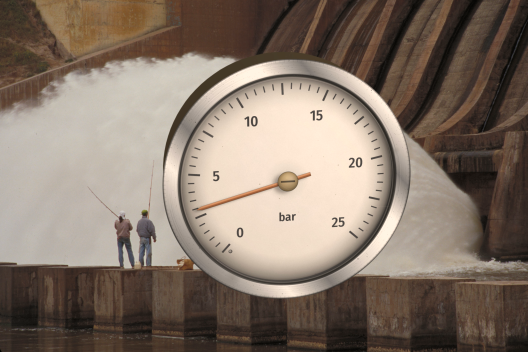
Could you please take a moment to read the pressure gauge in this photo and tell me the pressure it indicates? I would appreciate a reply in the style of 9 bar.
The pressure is 3 bar
